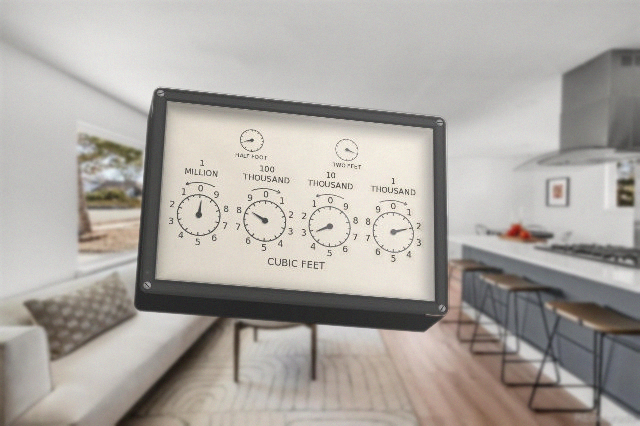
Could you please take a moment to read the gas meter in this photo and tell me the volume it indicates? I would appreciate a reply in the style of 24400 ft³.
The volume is 983200 ft³
